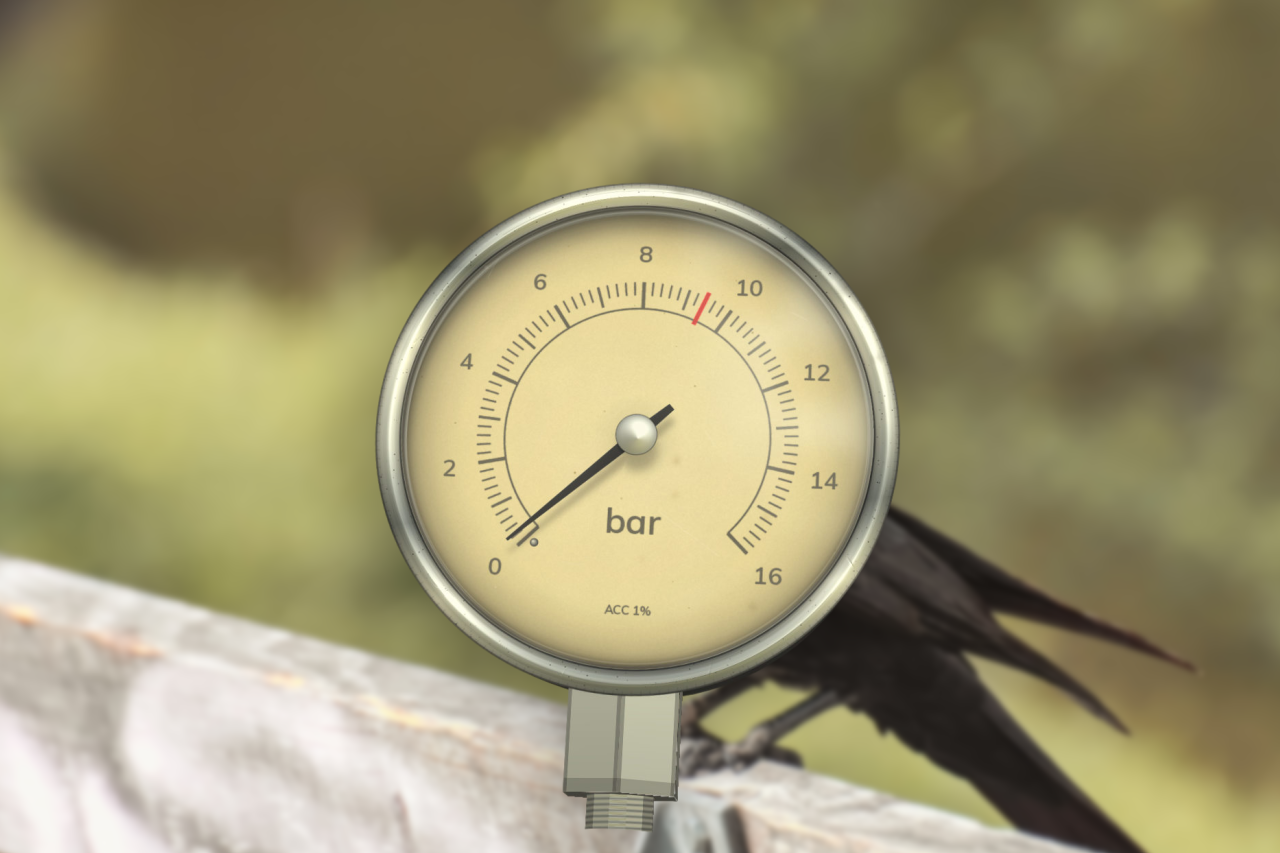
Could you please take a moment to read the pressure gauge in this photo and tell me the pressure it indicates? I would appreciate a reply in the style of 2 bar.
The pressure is 0.2 bar
